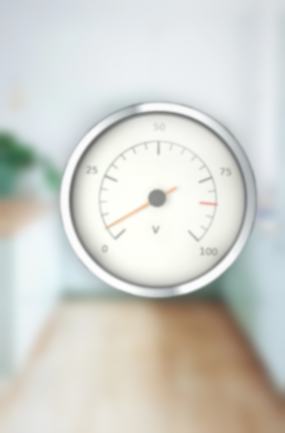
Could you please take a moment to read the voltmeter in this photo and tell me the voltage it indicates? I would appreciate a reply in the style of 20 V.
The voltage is 5 V
